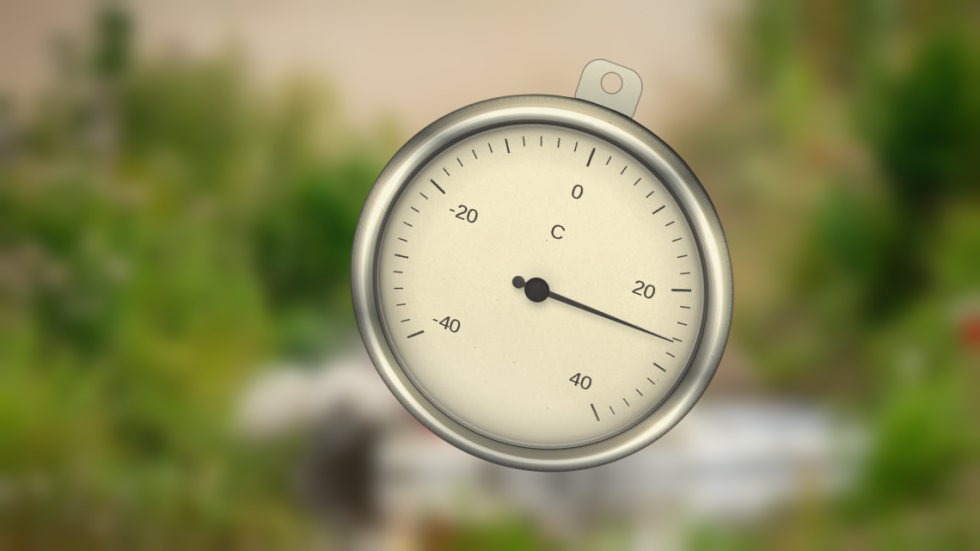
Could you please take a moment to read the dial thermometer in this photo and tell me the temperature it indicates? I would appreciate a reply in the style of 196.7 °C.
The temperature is 26 °C
